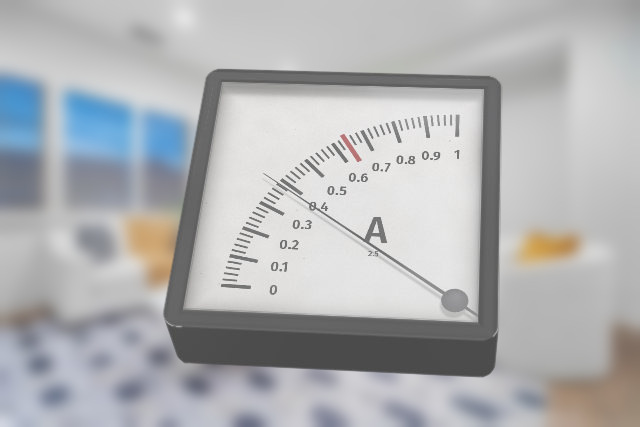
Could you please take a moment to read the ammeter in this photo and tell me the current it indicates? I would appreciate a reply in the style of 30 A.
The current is 0.38 A
